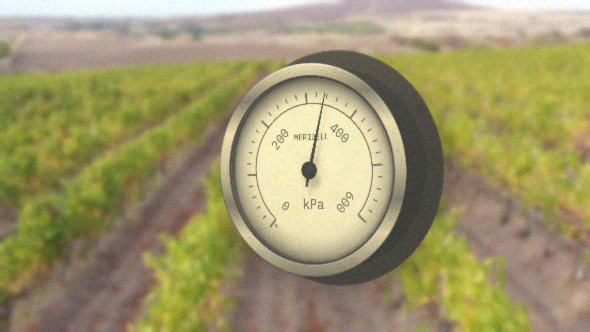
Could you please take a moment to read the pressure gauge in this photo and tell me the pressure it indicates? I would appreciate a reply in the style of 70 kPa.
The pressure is 340 kPa
